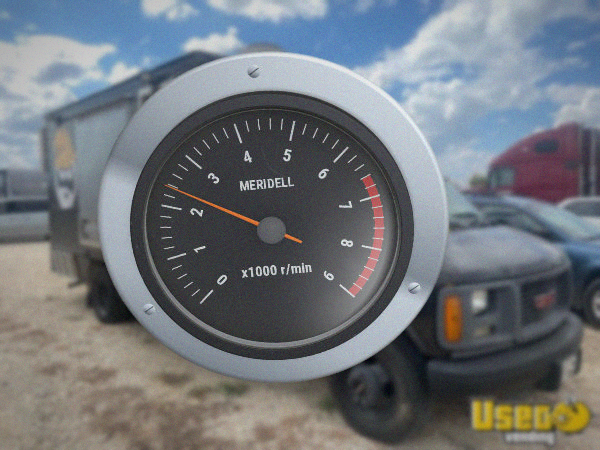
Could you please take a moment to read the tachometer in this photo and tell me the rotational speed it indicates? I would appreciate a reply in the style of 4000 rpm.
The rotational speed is 2400 rpm
